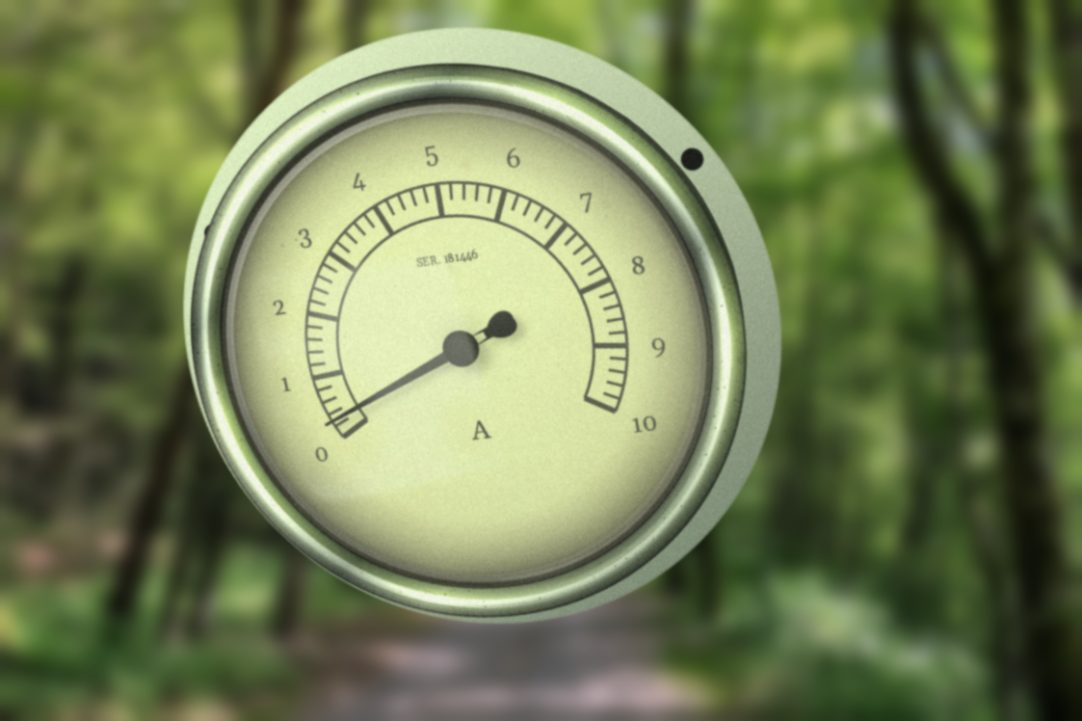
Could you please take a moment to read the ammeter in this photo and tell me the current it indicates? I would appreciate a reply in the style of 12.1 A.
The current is 0.3 A
